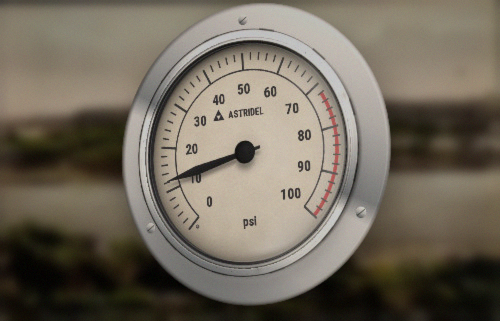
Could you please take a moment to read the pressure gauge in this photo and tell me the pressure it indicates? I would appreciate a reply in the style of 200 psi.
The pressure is 12 psi
